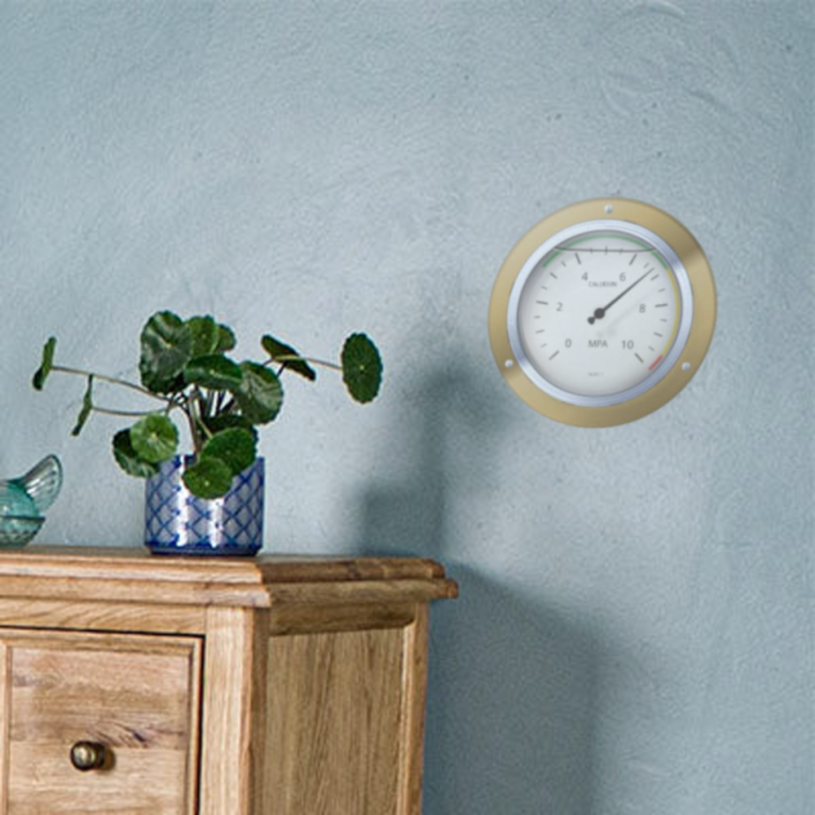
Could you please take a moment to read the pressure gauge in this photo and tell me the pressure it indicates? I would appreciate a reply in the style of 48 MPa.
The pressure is 6.75 MPa
